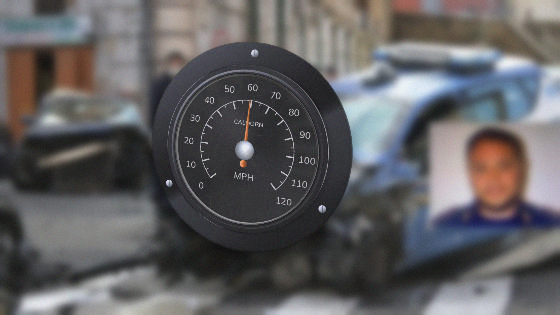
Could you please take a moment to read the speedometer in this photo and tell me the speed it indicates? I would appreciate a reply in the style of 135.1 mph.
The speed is 60 mph
